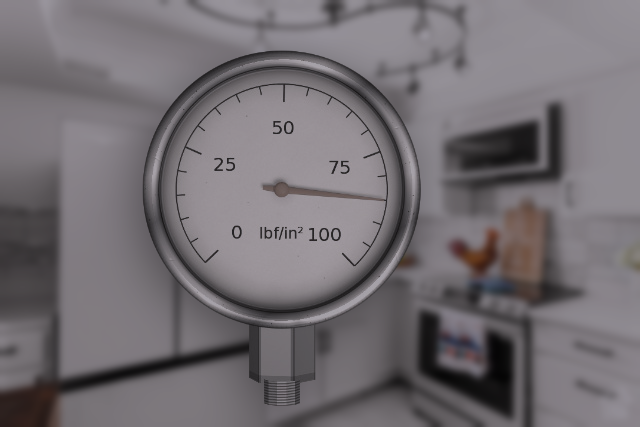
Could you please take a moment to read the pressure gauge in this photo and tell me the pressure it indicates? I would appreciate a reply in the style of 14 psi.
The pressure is 85 psi
